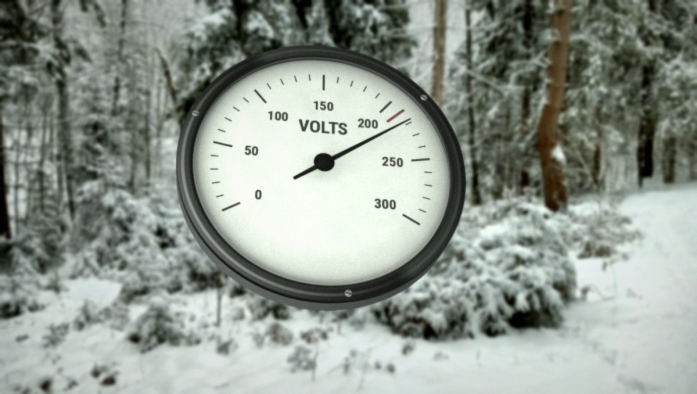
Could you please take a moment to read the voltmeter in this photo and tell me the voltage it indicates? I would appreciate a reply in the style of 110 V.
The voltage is 220 V
